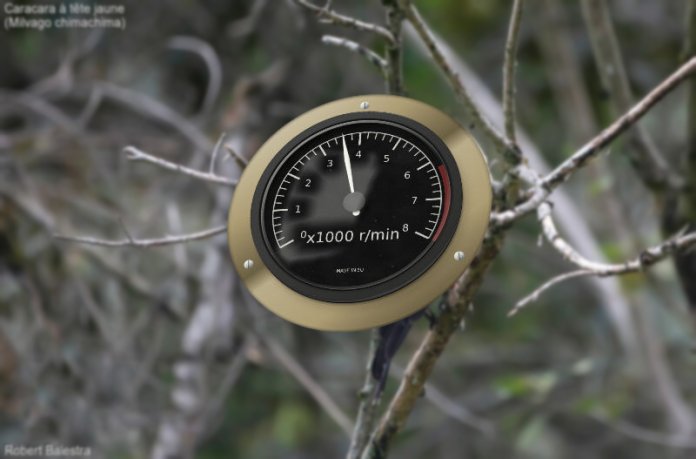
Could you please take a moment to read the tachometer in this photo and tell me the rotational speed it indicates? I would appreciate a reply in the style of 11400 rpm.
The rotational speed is 3600 rpm
